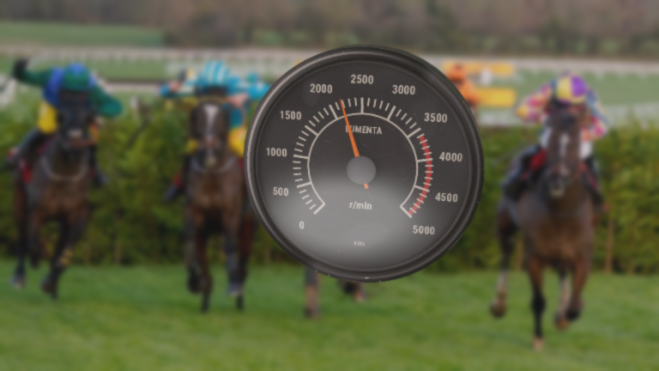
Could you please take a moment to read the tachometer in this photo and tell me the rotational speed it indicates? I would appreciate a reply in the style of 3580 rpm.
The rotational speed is 2200 rpm
